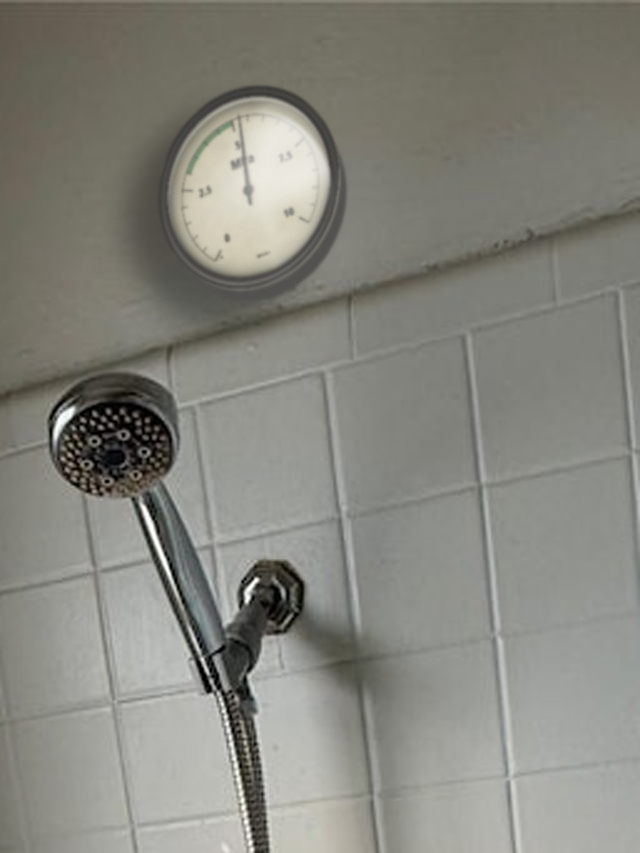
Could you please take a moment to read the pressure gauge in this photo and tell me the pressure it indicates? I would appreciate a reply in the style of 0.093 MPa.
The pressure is 5.25 MPa
